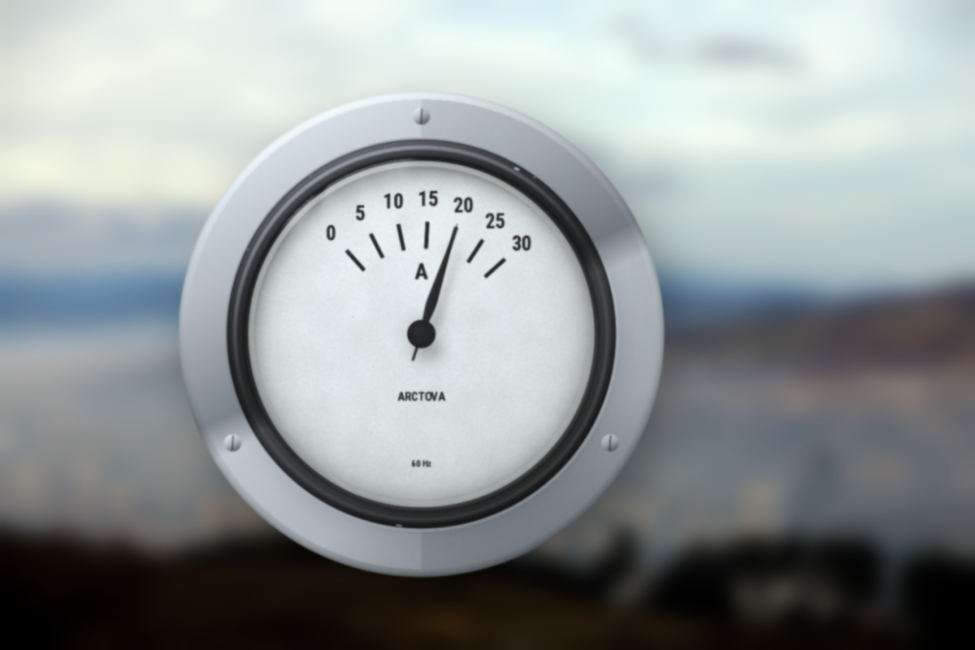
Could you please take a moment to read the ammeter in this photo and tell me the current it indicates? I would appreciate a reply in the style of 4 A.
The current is 20 A
